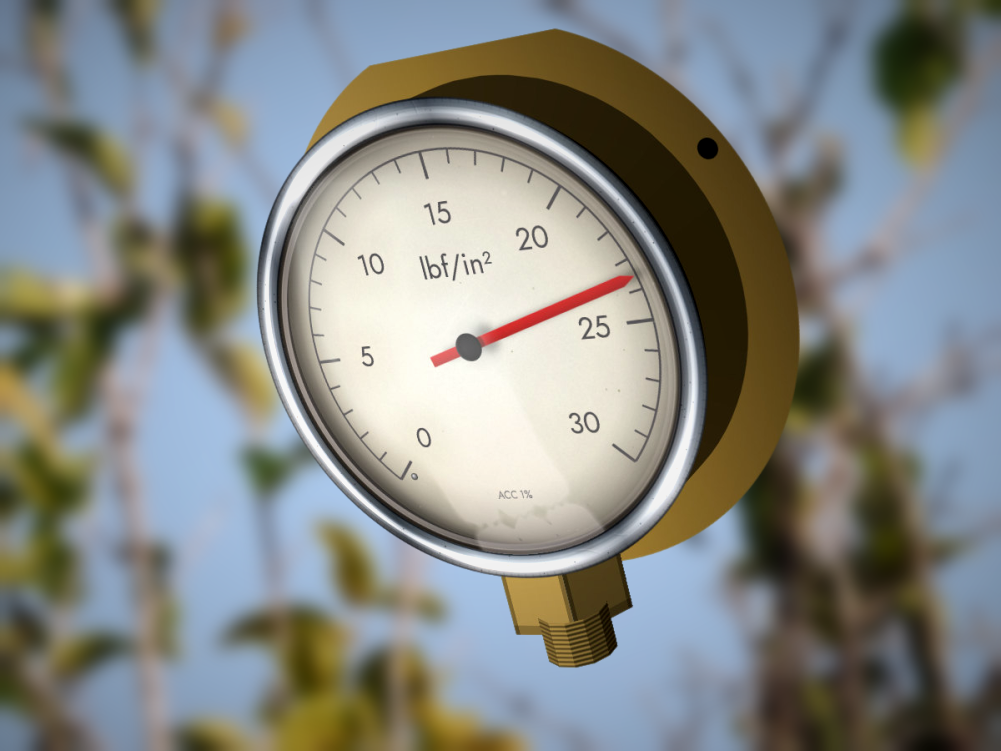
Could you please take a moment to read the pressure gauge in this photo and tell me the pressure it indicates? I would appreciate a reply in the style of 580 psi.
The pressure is 23.5 psi
